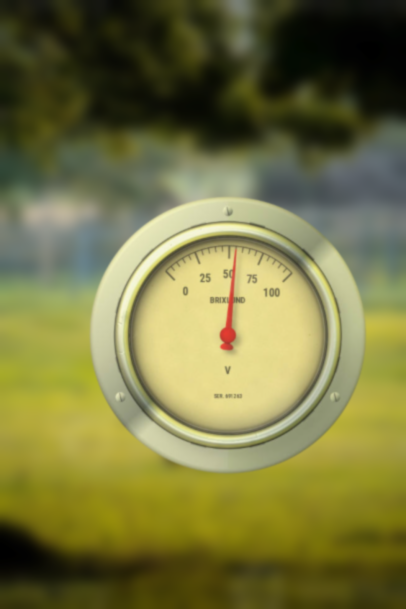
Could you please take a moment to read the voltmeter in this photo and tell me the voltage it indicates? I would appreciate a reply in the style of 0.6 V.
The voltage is 55 V
